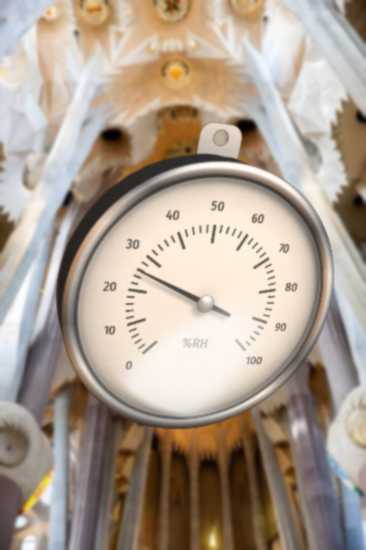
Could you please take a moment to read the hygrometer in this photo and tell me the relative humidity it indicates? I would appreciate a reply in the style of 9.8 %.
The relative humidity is 26 %
